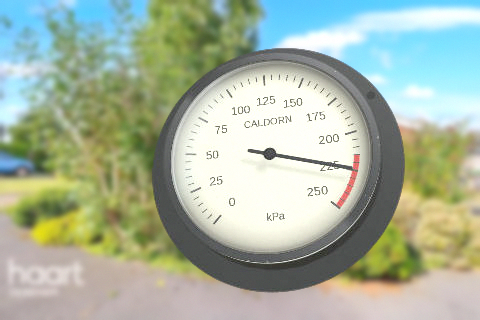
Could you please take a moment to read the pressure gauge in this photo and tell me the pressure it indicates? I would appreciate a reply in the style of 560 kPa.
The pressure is 225 kPa
